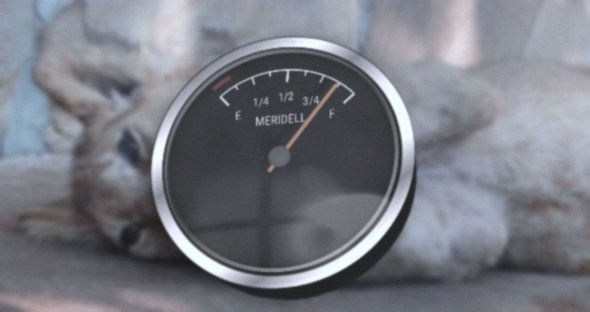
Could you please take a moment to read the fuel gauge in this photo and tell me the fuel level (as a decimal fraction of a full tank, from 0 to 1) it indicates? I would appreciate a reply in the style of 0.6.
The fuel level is 0.875
